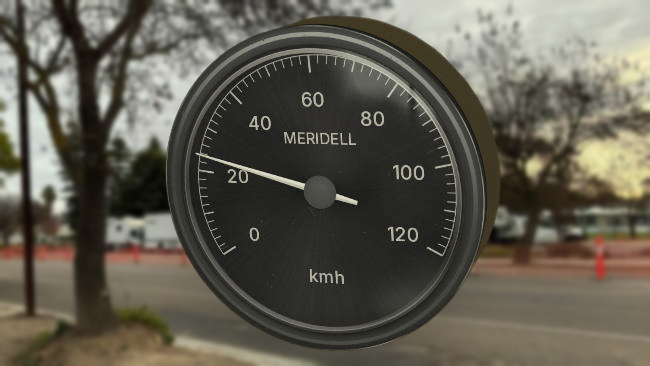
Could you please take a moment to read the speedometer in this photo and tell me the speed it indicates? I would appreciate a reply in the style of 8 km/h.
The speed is 24 km/h
